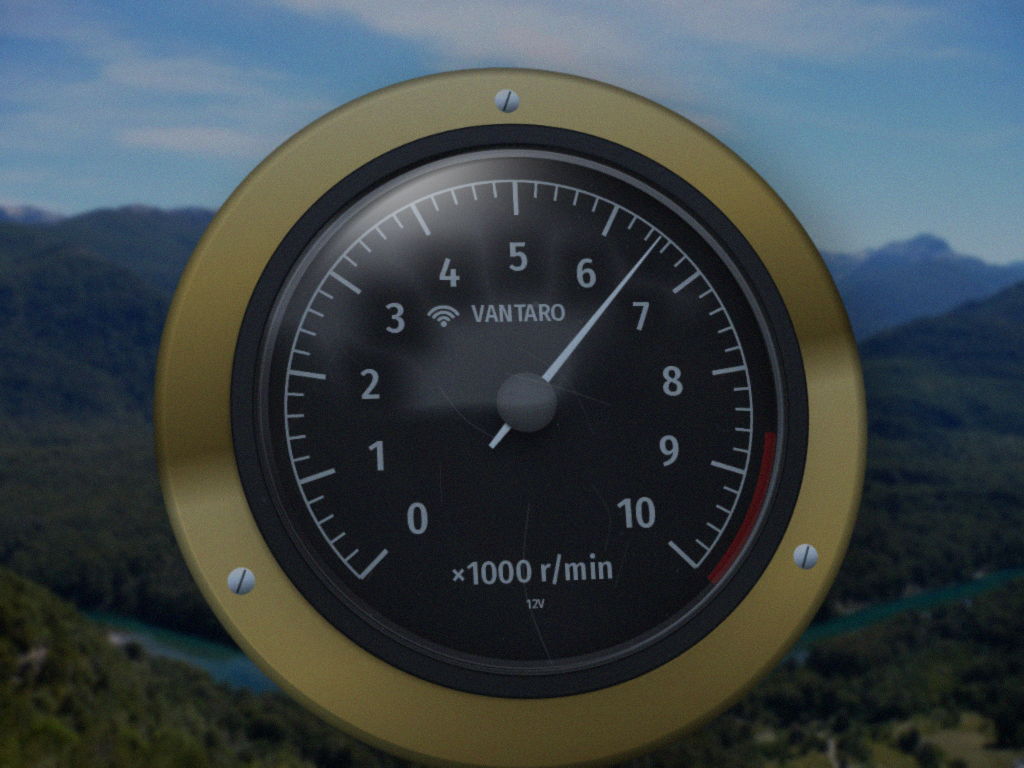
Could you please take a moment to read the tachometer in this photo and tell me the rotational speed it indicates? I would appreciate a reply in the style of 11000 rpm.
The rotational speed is 6500 rpm
